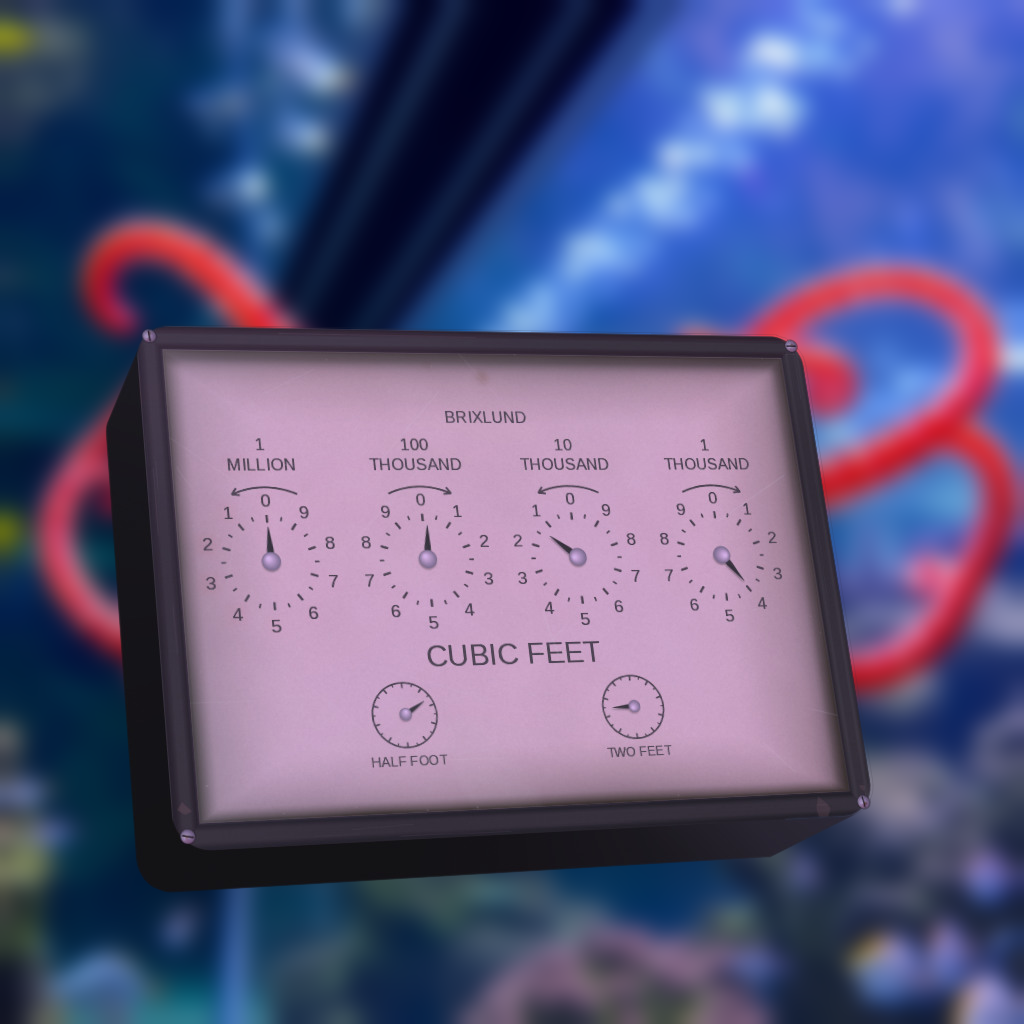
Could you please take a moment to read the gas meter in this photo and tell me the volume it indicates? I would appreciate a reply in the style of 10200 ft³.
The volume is 1400 ft³
